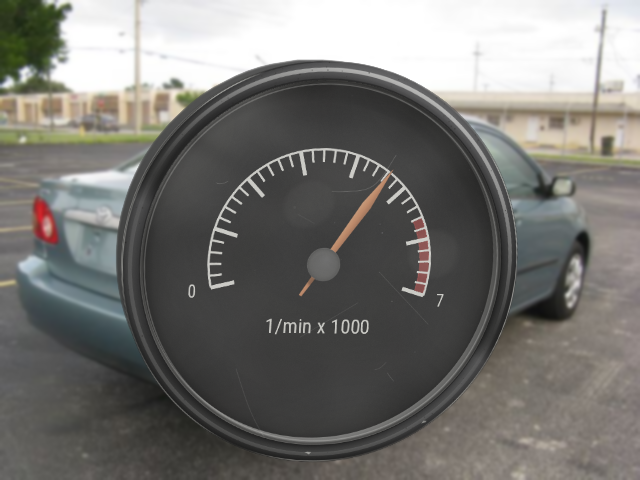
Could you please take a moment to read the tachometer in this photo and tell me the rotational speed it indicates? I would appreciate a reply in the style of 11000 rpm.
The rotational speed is 4600 rpm
